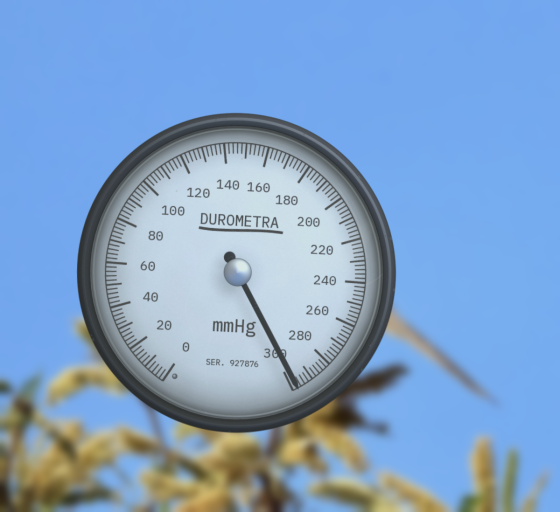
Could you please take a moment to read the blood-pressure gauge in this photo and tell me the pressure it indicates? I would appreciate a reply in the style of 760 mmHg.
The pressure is 298 mmHg
